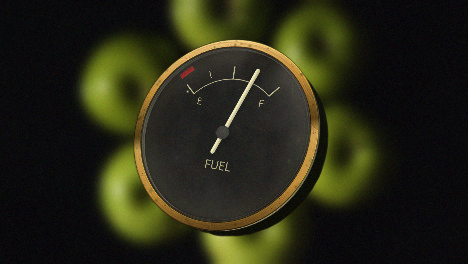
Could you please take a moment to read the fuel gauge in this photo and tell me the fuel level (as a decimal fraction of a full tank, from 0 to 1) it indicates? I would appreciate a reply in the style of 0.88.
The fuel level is 0.75
